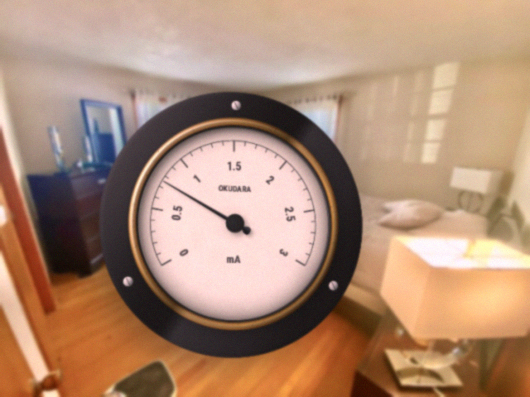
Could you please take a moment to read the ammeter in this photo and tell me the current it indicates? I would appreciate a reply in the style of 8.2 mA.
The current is 0.75 mA
